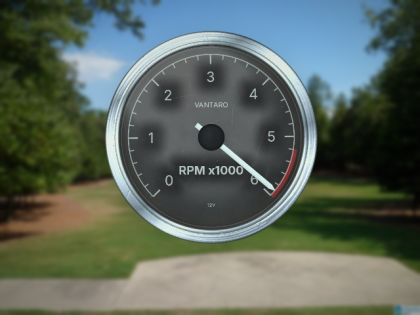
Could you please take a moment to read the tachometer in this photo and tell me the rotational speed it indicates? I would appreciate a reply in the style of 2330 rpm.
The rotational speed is 5900 rpm
